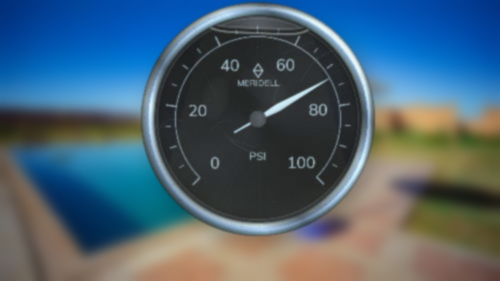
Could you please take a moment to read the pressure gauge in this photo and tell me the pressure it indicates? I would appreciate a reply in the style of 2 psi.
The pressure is 72.5 psi
